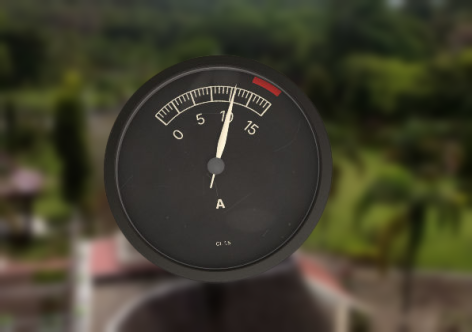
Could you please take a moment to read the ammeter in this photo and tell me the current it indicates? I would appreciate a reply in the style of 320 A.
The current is 10.5 A
